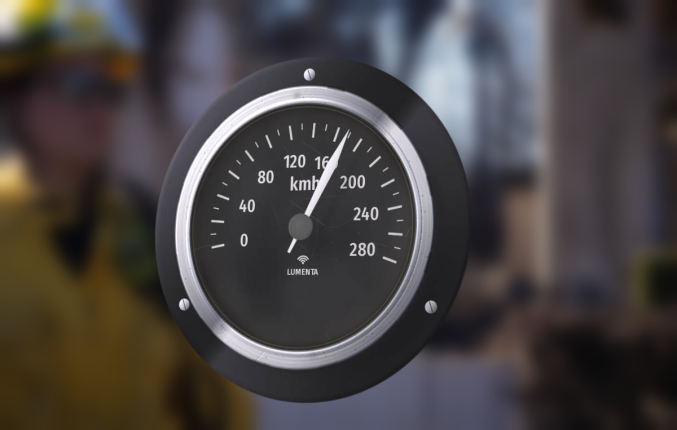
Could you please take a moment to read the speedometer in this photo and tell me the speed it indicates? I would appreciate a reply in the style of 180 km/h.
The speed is 170 km/h
